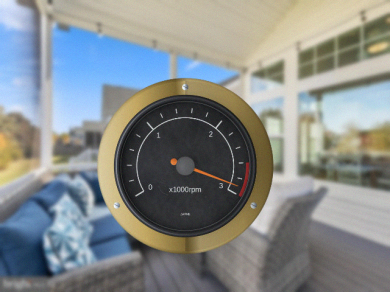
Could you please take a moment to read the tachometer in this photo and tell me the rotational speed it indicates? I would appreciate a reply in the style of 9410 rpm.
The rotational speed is 2900 rpm
